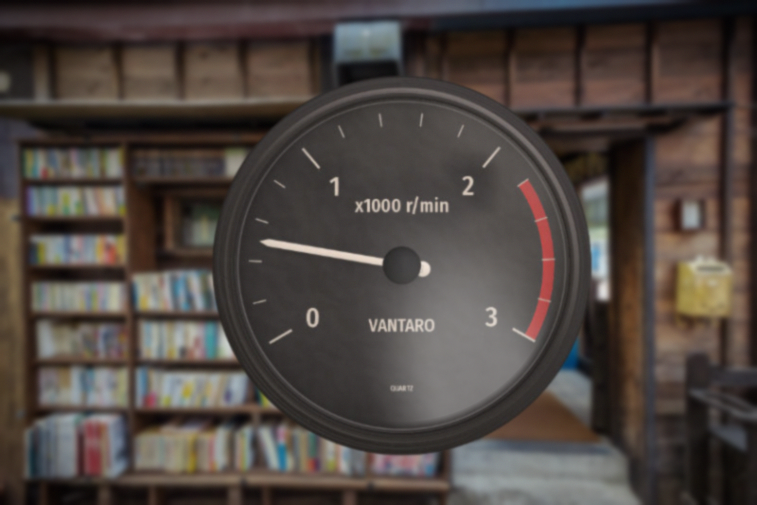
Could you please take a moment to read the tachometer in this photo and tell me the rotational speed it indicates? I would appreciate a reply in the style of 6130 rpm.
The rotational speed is 500 rpm
